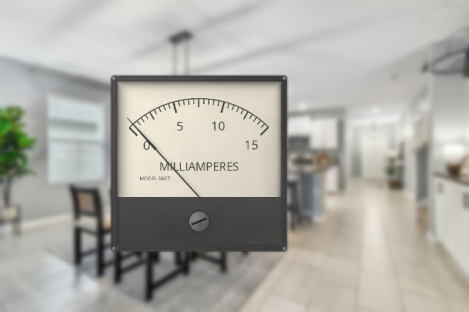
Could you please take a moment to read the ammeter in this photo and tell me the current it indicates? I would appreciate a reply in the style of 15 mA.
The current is 0.5 mA
